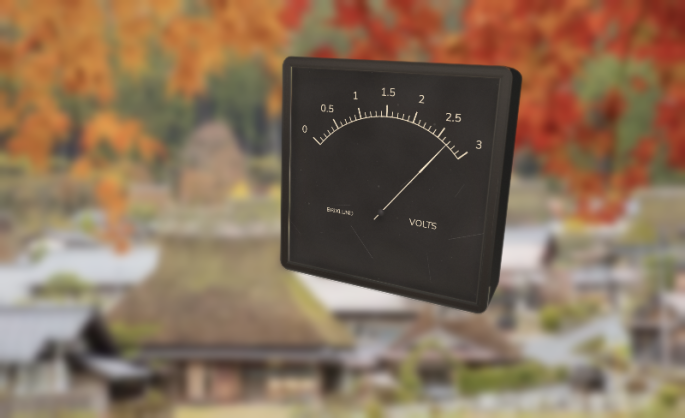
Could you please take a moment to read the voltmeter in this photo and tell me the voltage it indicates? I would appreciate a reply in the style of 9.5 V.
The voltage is 2.7 V
